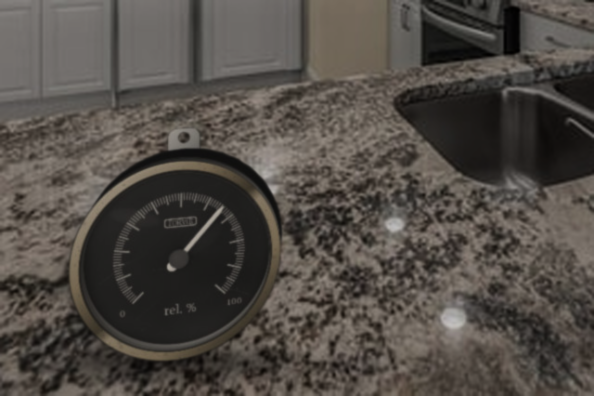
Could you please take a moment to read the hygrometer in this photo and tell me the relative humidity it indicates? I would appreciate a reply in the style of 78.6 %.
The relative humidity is 65 %
